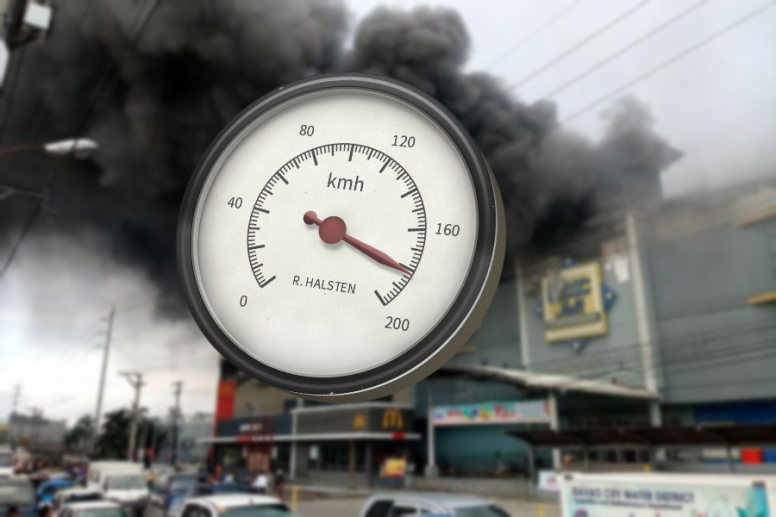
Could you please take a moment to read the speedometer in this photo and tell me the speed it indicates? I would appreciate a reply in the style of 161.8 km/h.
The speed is 182 km/h
